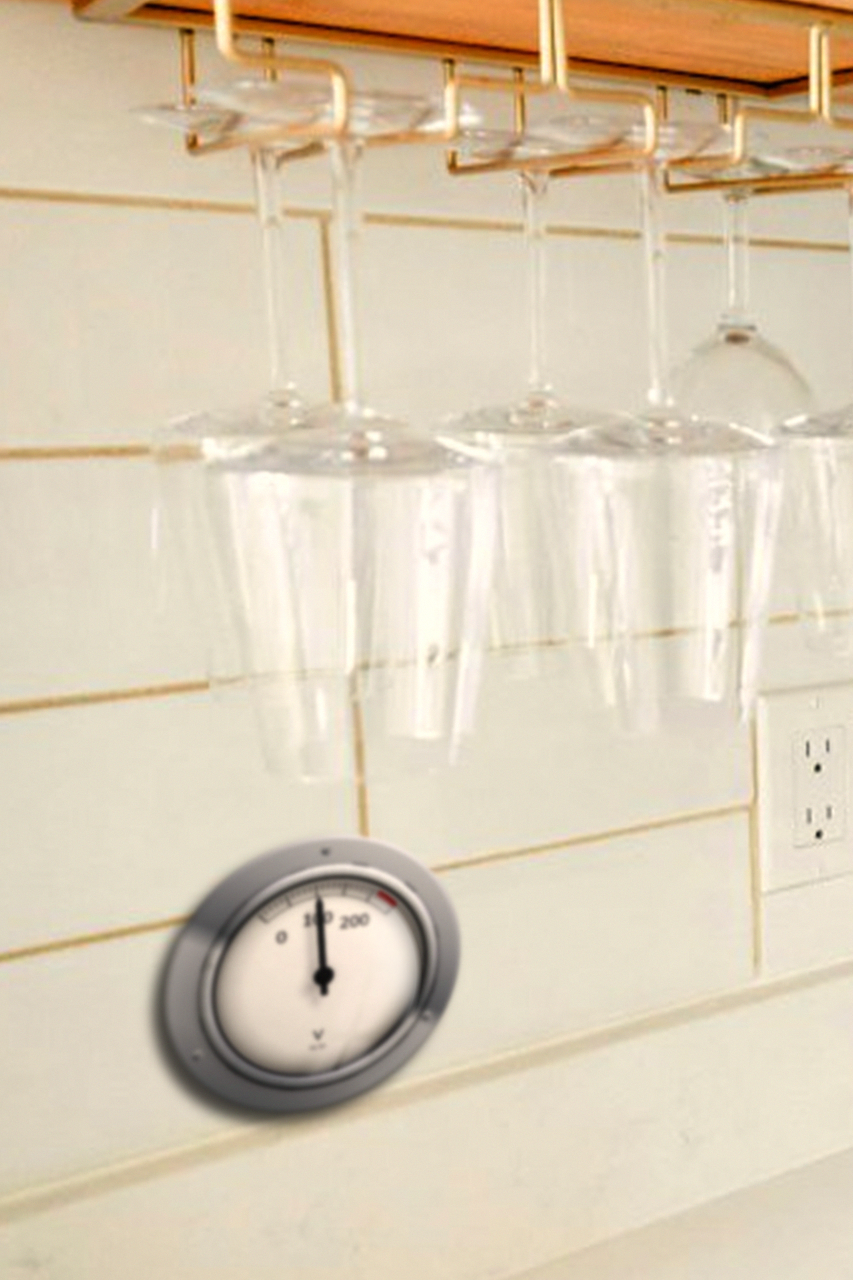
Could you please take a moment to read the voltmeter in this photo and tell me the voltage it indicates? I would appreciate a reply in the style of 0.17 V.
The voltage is 100 V
